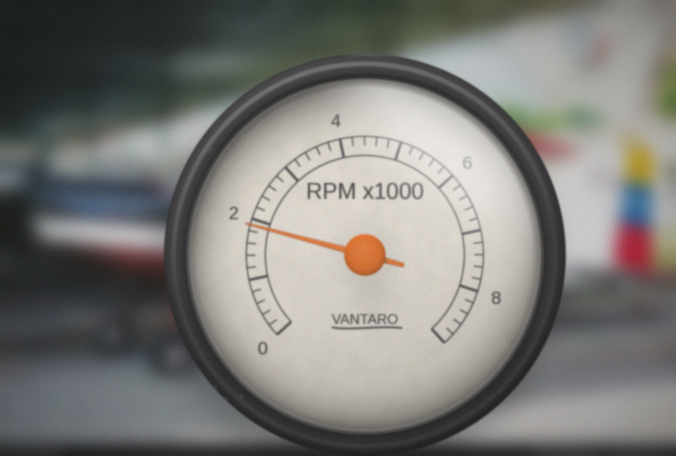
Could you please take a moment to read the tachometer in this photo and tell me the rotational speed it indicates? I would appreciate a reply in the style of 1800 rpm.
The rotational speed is 1900 rpm
